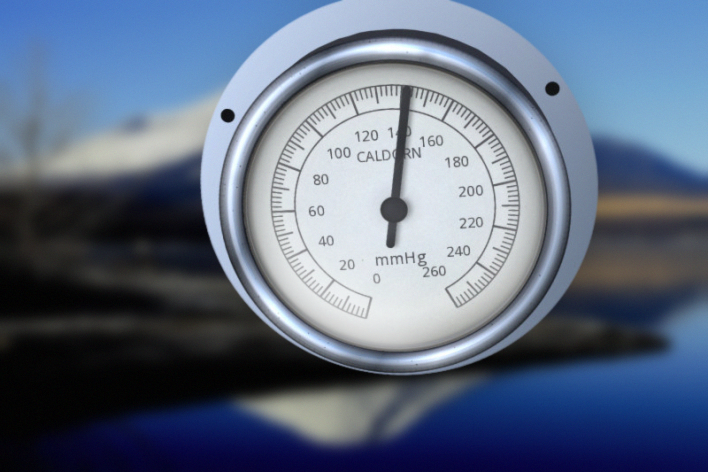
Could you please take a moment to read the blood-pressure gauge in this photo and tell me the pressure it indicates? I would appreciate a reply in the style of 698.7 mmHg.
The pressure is 142 mmHg
